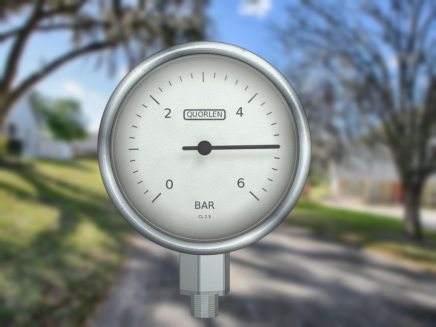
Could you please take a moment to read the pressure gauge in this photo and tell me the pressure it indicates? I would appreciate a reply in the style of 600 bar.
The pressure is 5 bar
